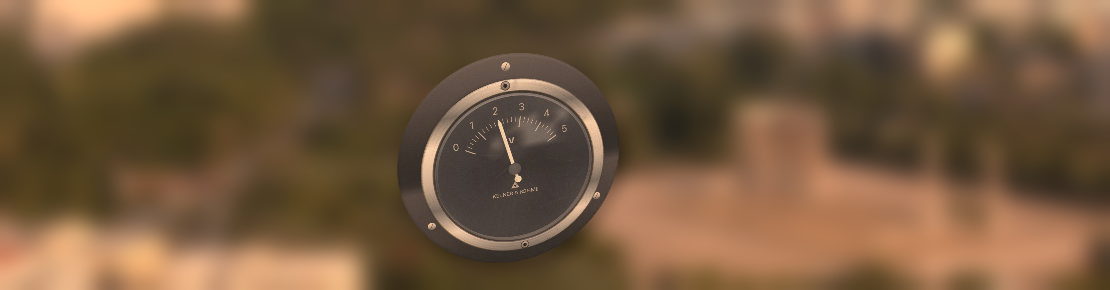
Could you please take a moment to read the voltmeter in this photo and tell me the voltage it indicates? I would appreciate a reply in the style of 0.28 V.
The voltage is 2 V
